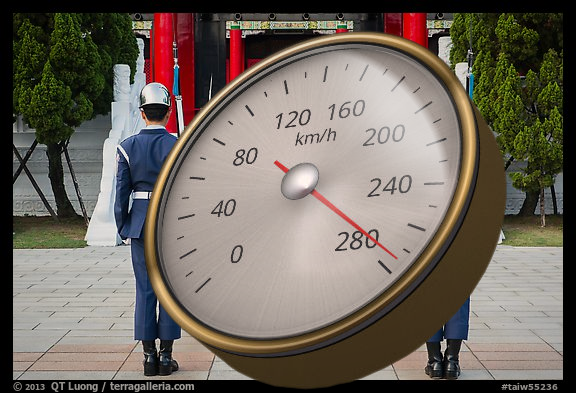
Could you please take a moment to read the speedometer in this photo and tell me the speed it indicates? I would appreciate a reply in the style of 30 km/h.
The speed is 275 km/h
